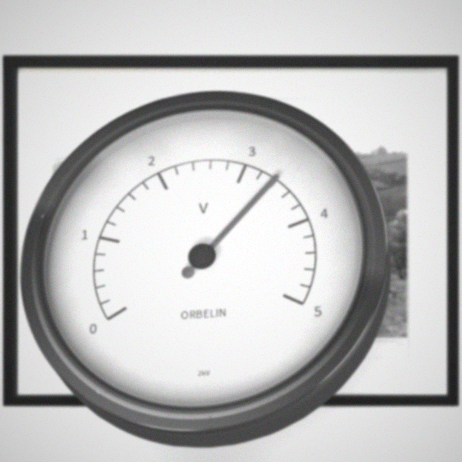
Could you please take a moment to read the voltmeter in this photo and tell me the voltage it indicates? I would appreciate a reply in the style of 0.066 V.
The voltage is 3.4 V
